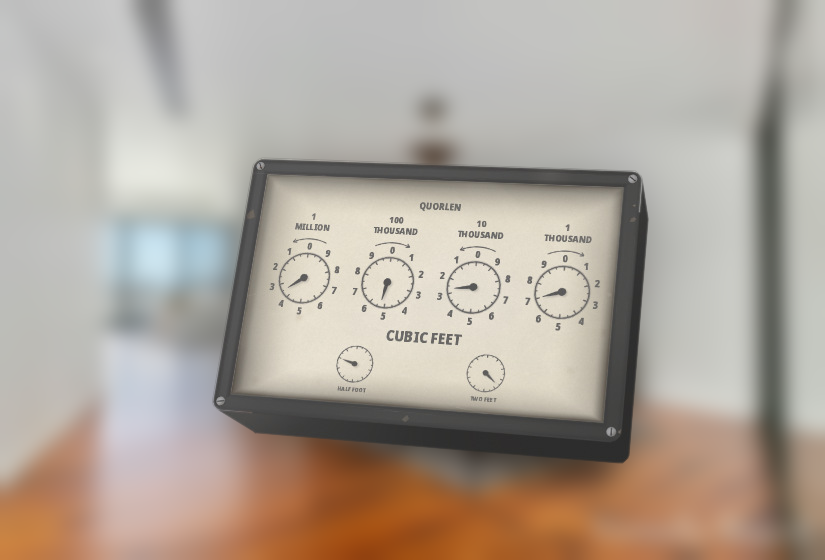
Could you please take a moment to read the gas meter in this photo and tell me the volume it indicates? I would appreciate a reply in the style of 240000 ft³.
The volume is 352700 ft³
